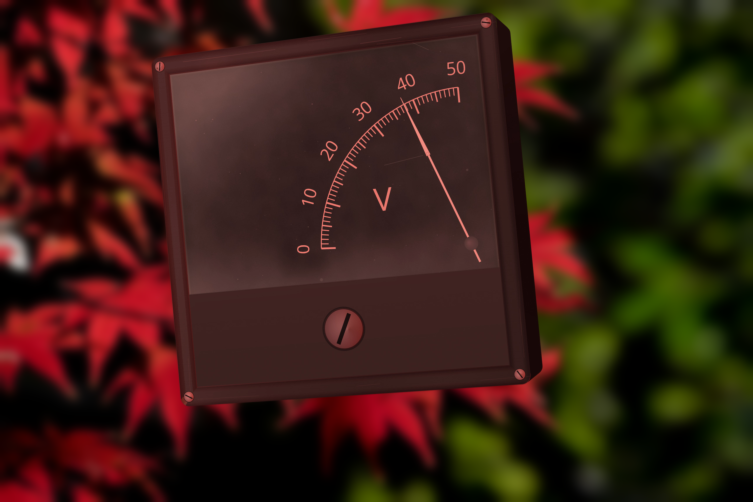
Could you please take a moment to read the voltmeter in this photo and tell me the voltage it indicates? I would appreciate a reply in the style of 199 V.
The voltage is 38 V
